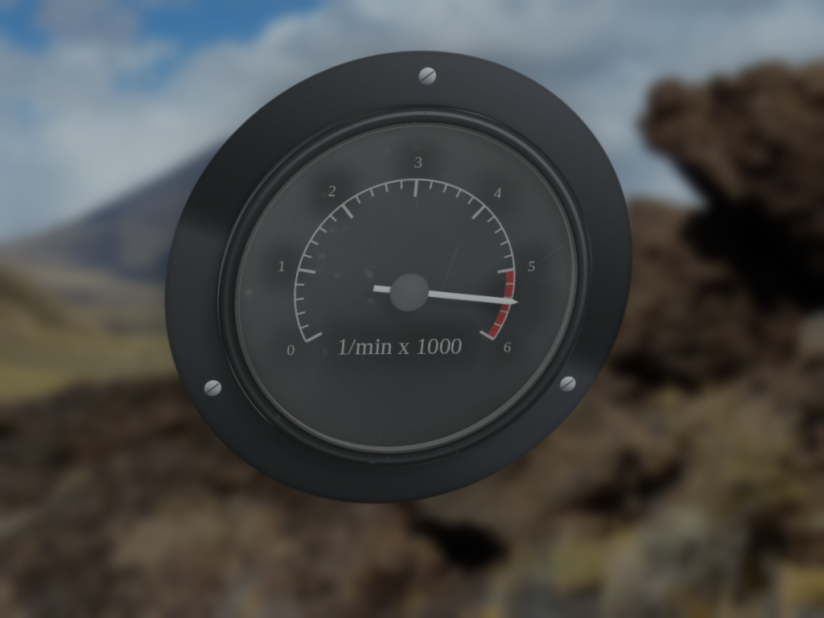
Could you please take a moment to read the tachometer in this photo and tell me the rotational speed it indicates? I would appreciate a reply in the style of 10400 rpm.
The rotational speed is 5400 rpm
